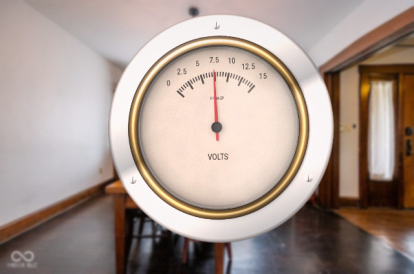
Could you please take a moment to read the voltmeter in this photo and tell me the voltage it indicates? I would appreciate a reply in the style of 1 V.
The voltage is 7.5 V
